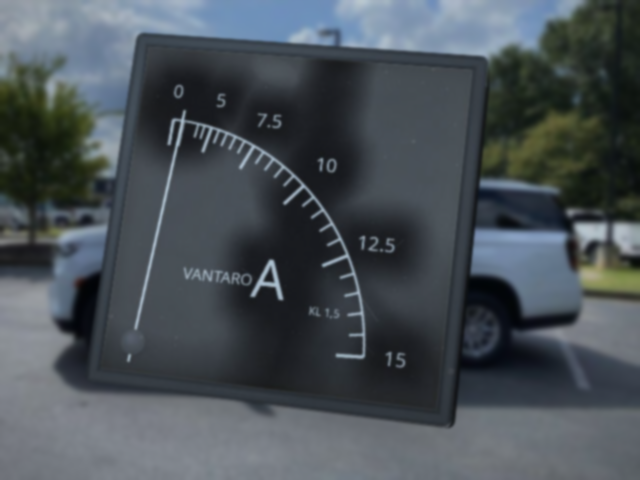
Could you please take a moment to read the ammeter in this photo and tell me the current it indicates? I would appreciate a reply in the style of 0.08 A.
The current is 2.5 A
